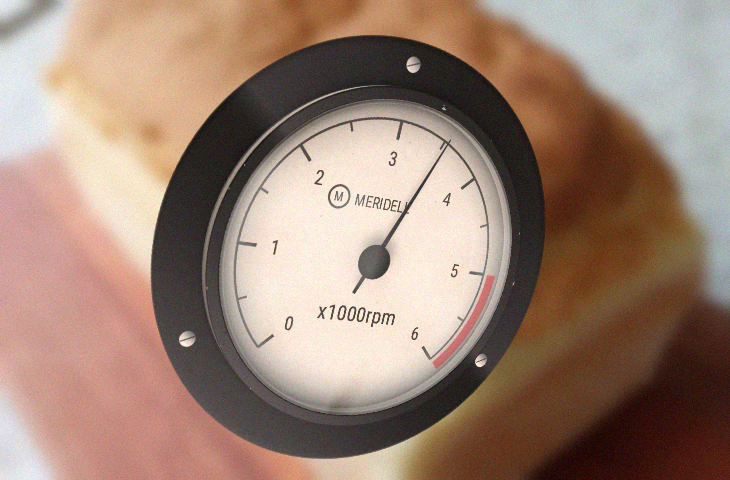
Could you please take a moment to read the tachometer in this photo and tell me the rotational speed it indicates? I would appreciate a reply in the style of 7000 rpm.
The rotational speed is 3500 rpm
